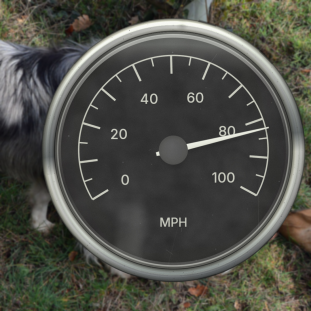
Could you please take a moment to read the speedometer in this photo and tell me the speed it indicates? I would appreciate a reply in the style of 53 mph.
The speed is 82.5 mph
